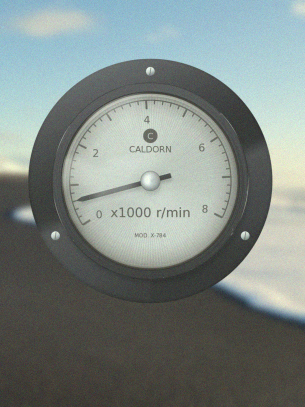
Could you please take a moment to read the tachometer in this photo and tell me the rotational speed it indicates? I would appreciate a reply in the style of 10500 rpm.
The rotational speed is 600 rpm
